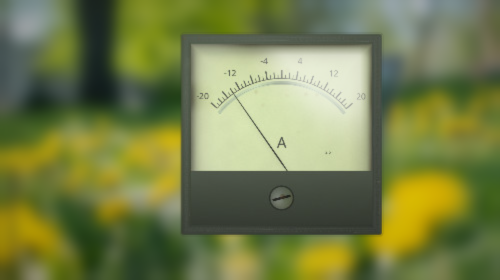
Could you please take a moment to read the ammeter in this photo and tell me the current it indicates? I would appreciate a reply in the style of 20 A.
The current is -14 A
